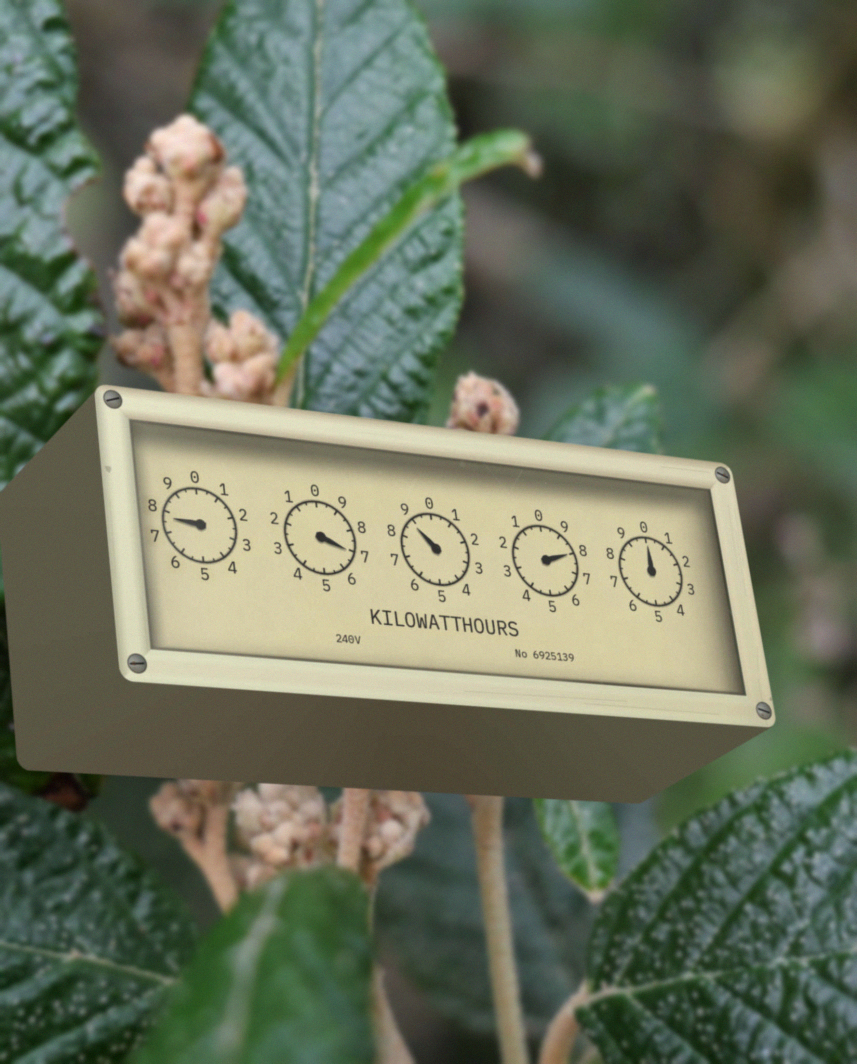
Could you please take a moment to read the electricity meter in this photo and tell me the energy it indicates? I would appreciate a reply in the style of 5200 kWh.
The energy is 76880 kWh
